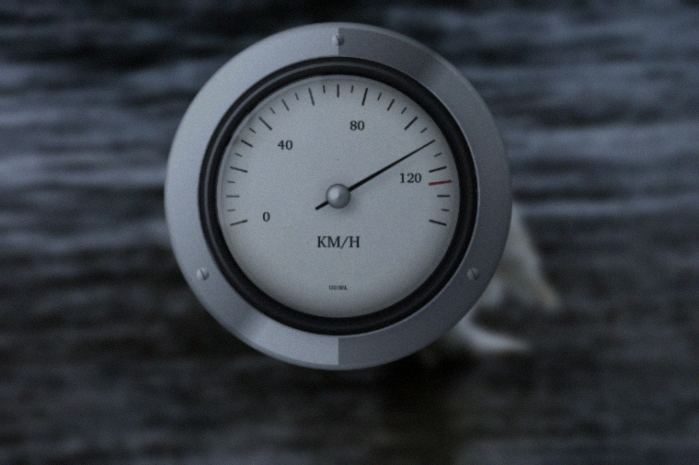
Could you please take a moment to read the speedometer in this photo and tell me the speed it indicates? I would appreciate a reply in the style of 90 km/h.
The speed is 110 km/h
